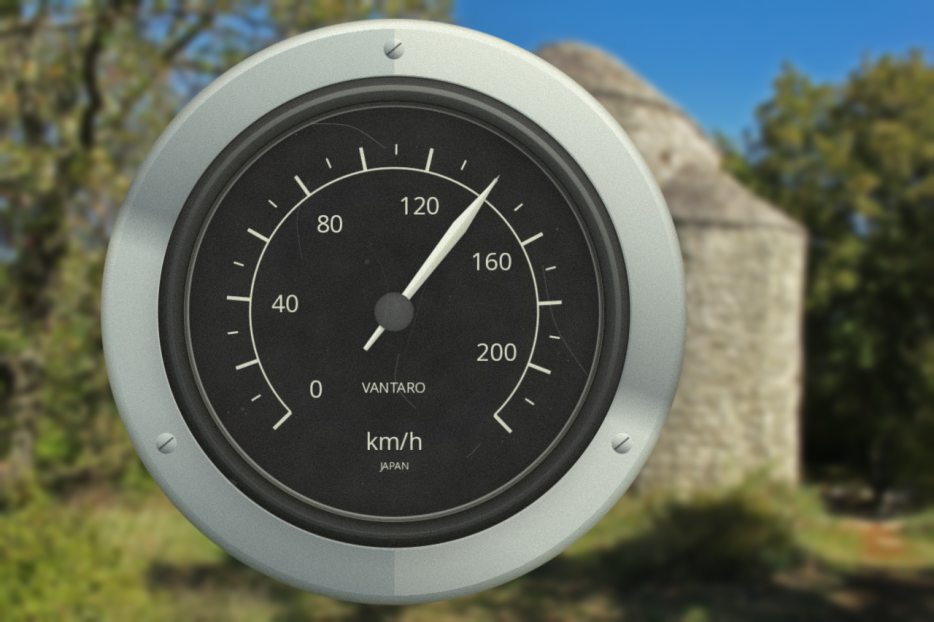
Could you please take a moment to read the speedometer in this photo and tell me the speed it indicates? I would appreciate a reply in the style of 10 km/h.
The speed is 140 km/h
